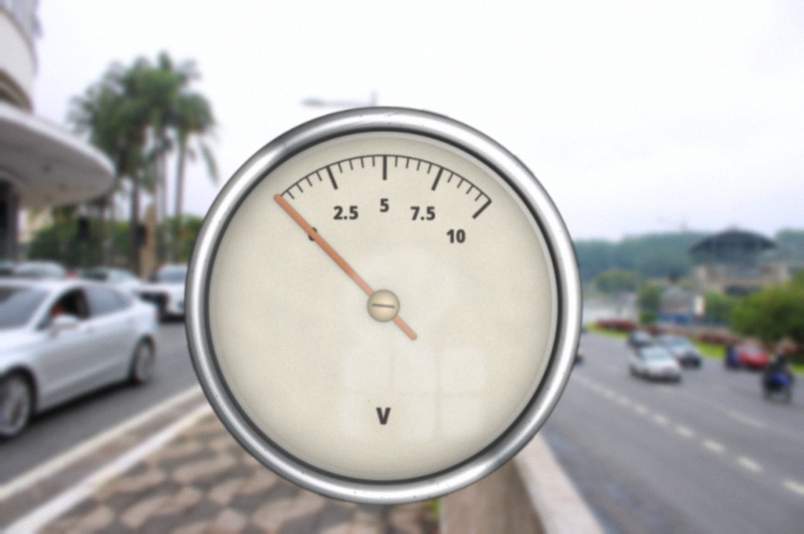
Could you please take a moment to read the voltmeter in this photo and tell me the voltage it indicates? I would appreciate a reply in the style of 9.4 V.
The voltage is 0 V
